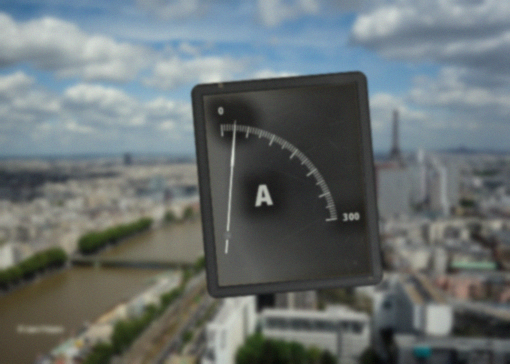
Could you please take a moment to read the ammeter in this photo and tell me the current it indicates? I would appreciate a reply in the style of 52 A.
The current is 25 A
